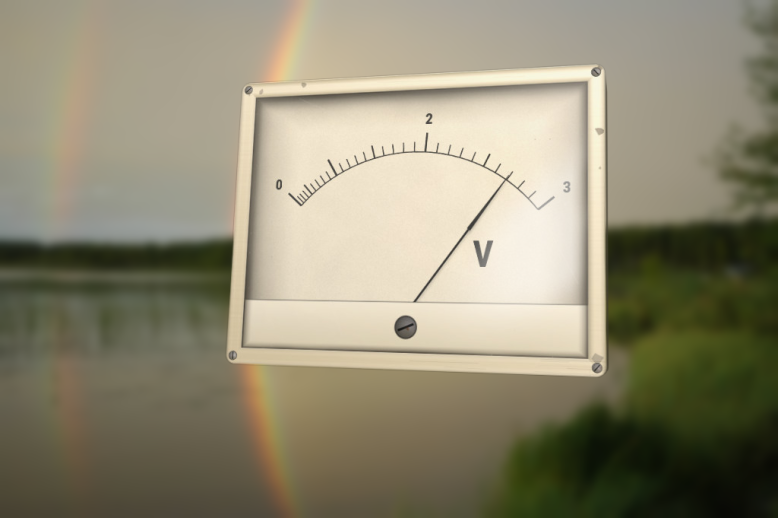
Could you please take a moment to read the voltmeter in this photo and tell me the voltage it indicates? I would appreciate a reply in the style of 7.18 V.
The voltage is 2.7 V
